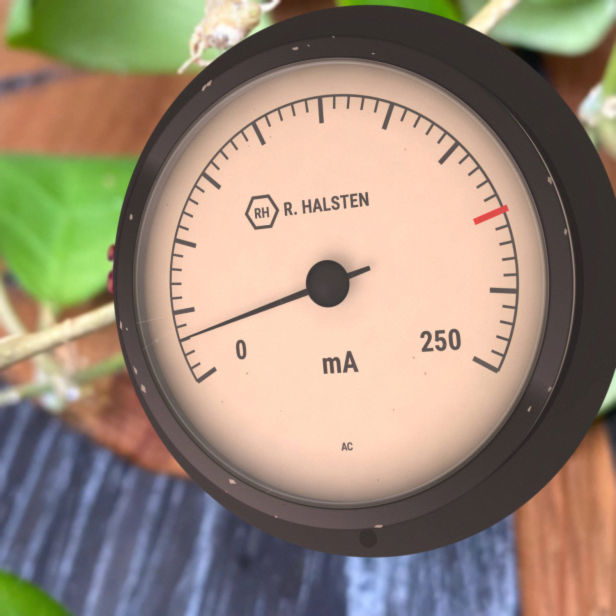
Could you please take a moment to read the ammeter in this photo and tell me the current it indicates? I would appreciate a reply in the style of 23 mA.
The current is 15 mA
